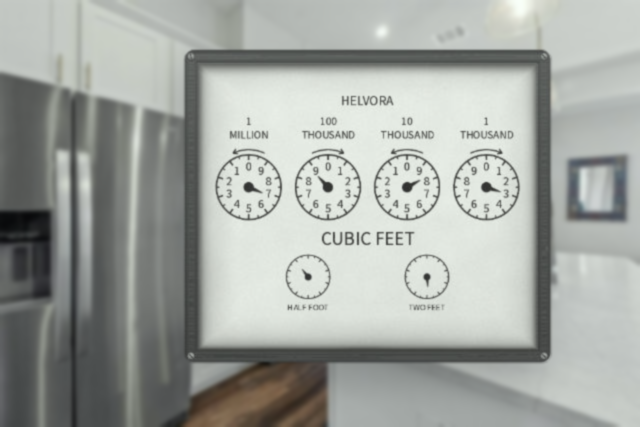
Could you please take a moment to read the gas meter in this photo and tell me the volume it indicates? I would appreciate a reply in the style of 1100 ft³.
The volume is 688300 ft³
